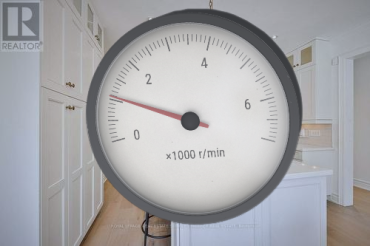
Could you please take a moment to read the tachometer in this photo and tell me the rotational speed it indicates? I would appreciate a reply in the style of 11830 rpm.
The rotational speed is 1100 rpm
